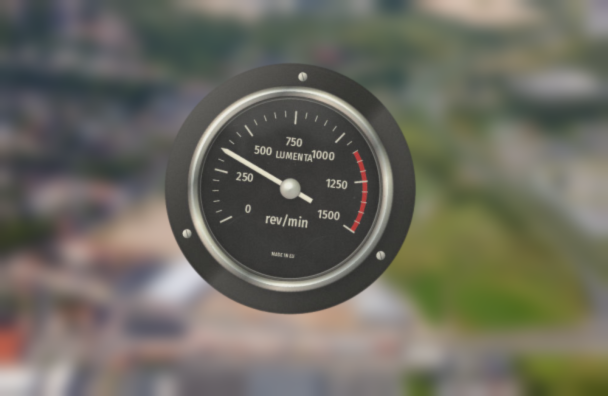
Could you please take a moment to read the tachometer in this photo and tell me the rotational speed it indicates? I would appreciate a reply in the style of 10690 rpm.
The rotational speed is 350 rpm
